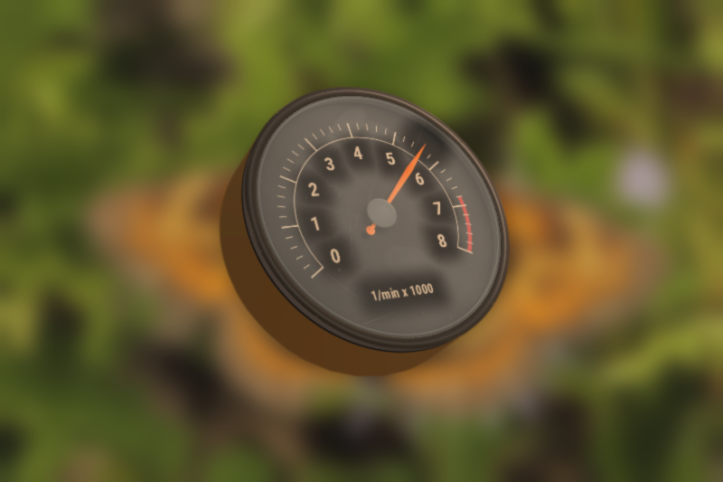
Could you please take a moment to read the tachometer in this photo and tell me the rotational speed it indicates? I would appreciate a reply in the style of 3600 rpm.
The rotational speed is 5600 rpm
